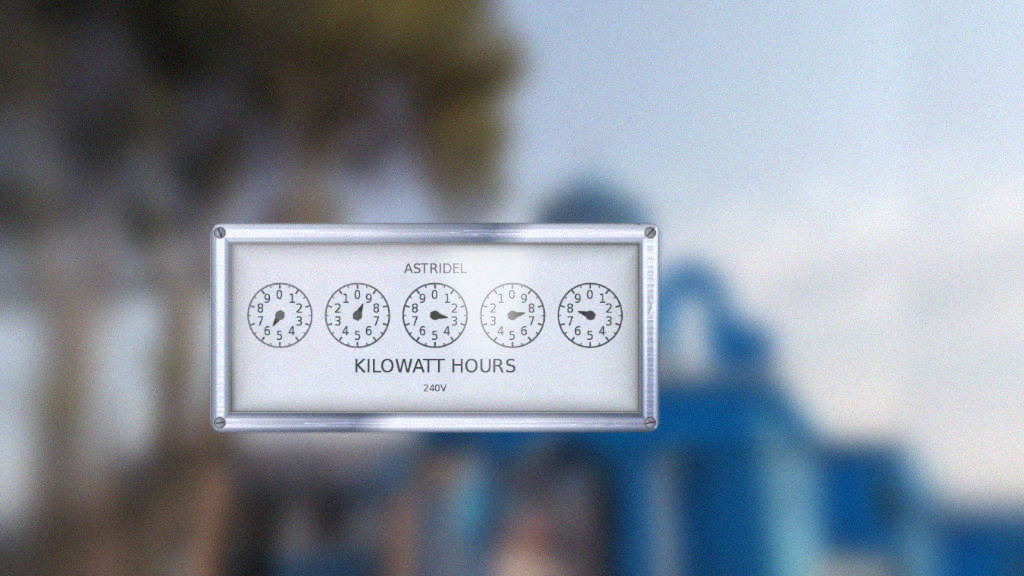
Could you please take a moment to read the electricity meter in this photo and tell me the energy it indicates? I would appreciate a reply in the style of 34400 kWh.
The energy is 59278 kWh
